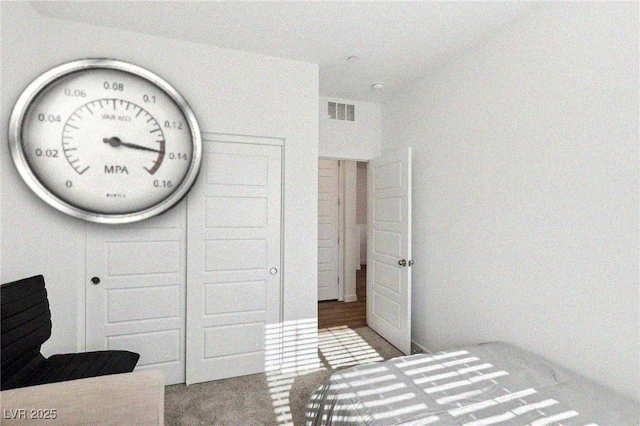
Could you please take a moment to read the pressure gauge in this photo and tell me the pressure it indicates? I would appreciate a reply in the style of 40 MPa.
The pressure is 0.14 MPa
